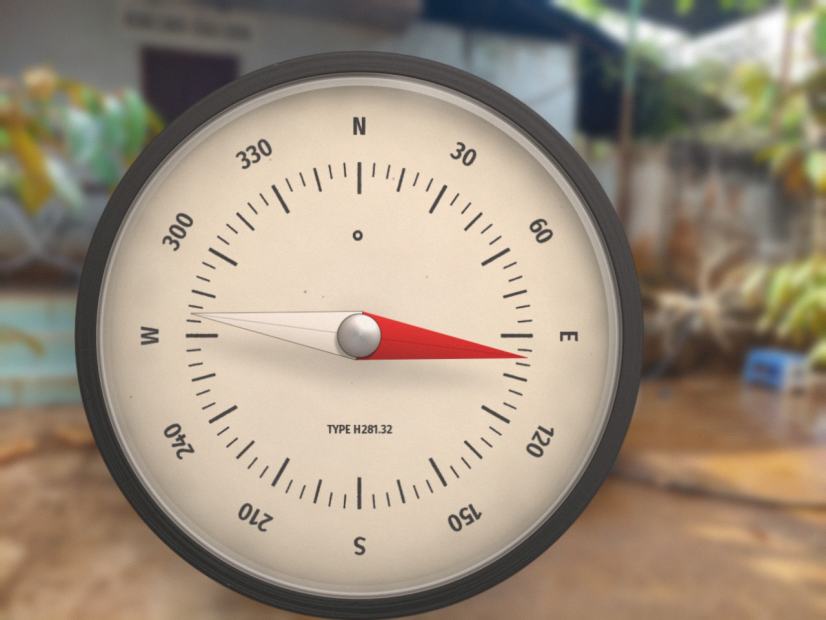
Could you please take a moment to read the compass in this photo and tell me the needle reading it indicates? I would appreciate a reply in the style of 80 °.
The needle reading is 97.5 °
